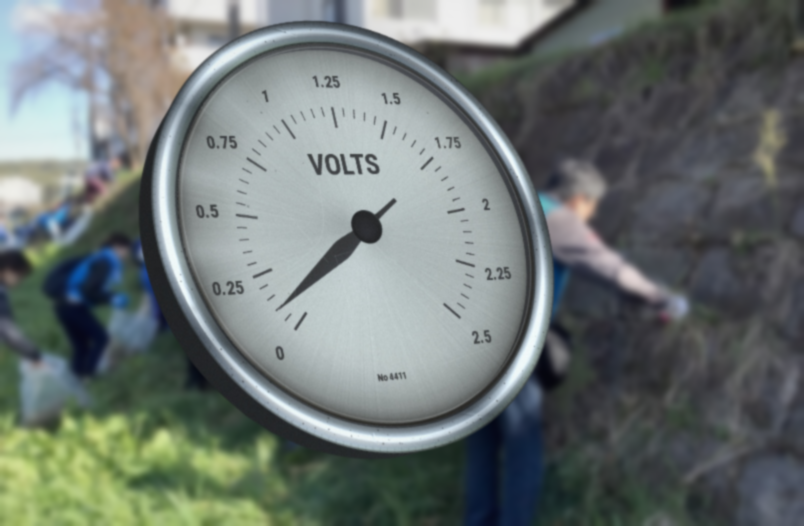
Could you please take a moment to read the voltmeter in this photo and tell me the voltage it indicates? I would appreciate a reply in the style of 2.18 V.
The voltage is 0.1 V
